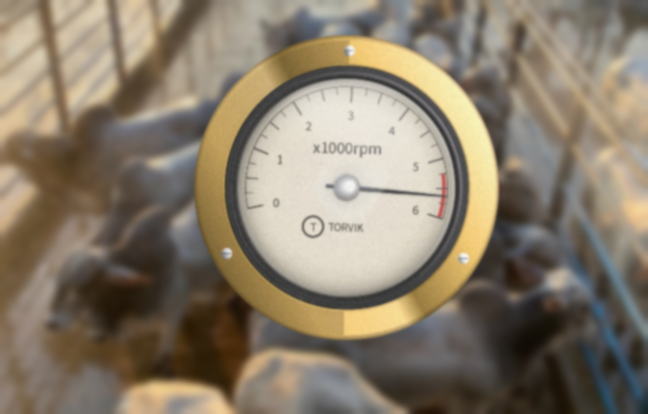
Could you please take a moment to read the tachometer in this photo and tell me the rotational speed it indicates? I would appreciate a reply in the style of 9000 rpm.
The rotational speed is 5625 rpm
